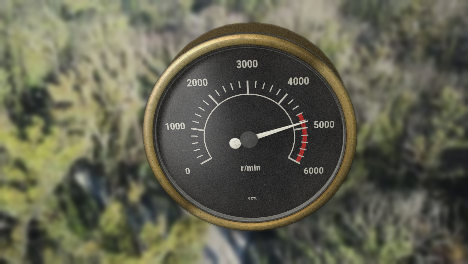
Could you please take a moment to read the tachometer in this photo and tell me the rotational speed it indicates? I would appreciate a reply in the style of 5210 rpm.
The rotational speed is 4800 rpm
